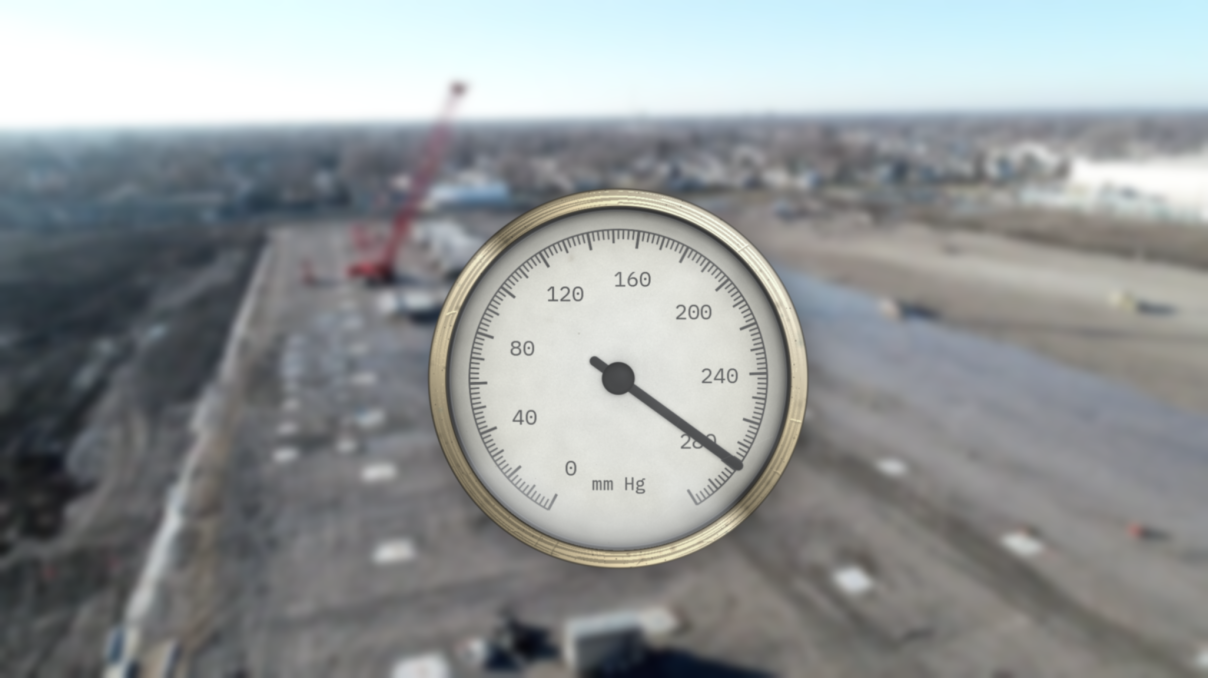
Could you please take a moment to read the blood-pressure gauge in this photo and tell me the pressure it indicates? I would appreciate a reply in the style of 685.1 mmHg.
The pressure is 278 mmHg
